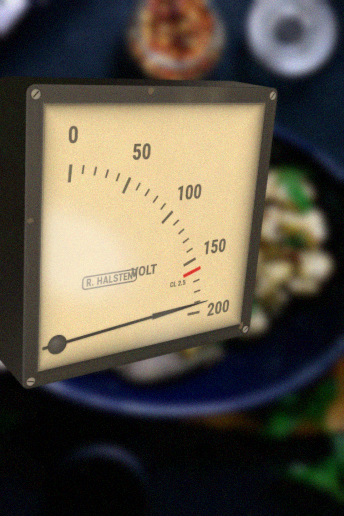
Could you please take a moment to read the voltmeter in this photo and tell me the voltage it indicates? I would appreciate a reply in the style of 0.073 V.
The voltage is 190 V
